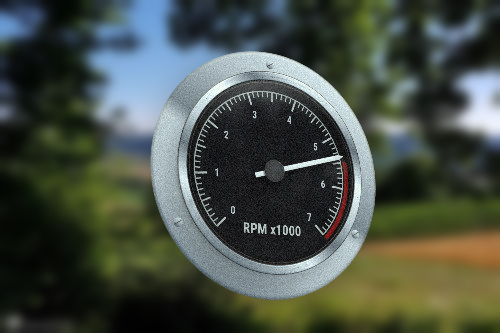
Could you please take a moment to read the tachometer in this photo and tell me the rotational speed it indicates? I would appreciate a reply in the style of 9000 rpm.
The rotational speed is 5400 rpm
